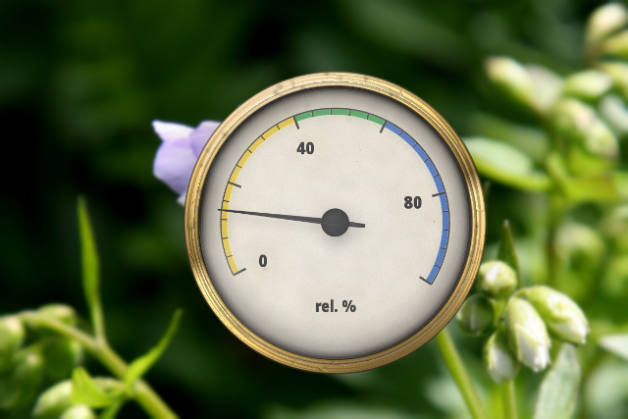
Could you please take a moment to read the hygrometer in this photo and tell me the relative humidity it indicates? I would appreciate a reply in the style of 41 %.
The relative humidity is 14 %
